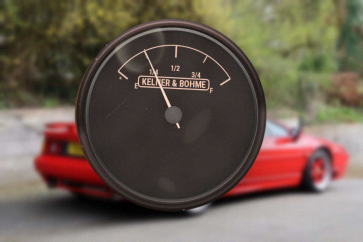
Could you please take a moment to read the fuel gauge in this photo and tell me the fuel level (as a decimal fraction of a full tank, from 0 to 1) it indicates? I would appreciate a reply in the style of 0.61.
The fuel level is 0.25
